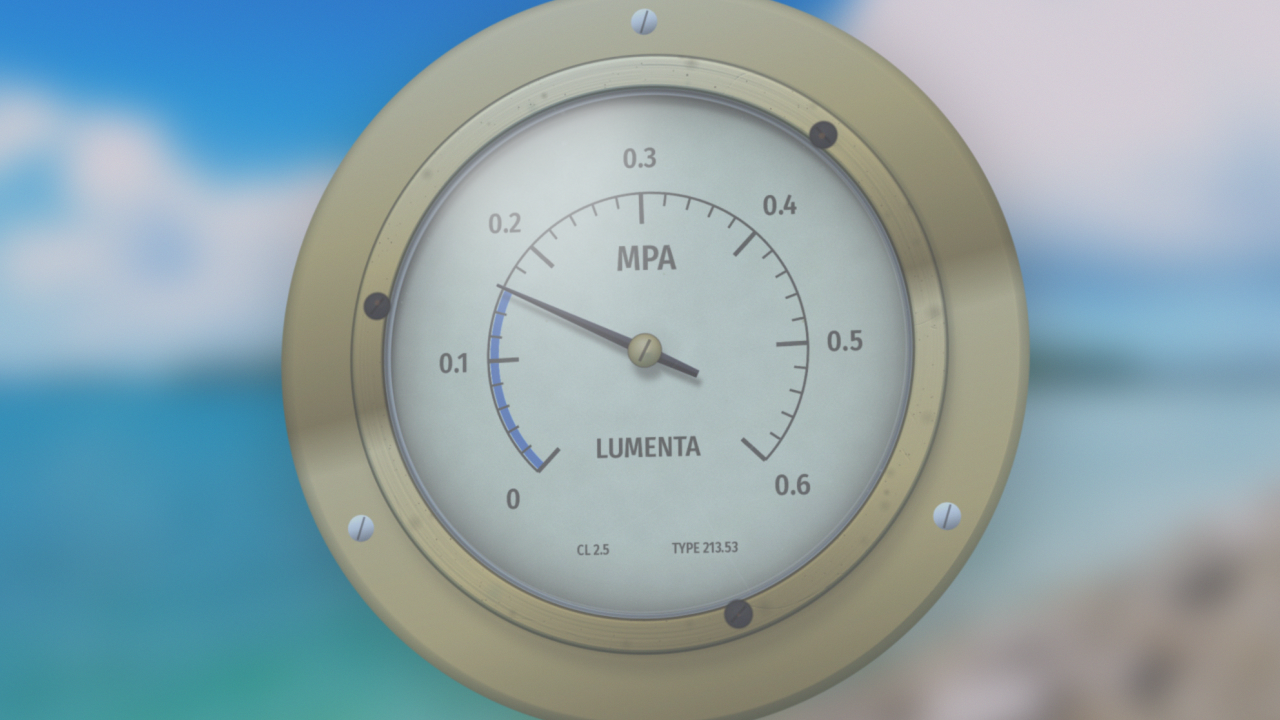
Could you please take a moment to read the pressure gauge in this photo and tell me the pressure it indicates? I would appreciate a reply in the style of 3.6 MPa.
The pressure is 0.16 MPa
